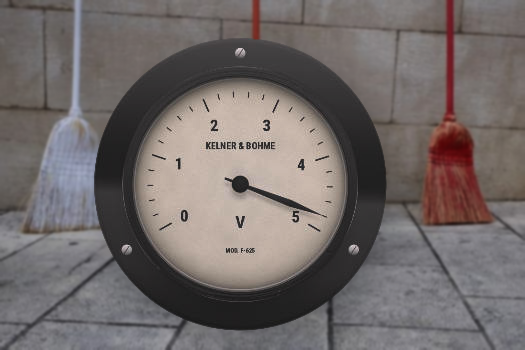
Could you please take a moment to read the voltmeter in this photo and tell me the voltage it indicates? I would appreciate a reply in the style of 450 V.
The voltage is 4.8 V
